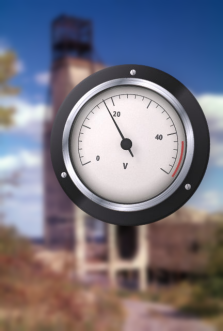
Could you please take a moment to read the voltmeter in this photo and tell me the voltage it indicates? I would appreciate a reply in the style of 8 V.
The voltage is 18 V
